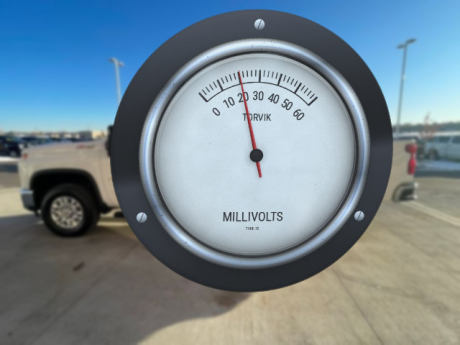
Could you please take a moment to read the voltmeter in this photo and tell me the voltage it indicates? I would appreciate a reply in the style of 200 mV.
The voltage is 20 mV
